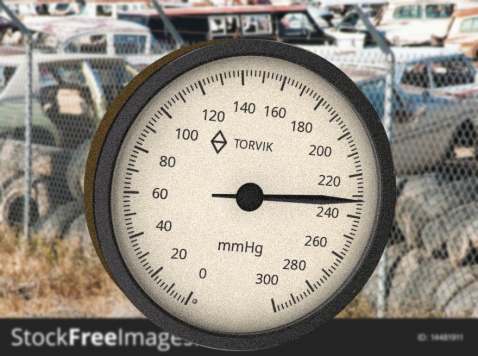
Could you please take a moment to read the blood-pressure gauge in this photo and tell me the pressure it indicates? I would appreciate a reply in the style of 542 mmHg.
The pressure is 232 mmHg
